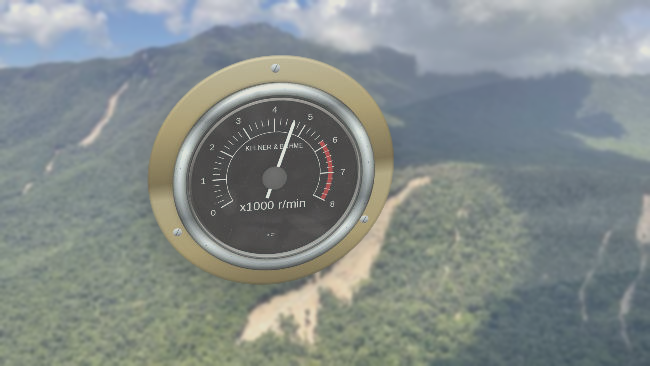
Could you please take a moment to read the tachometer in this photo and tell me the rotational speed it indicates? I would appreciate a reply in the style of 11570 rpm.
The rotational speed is 4600 rpm
